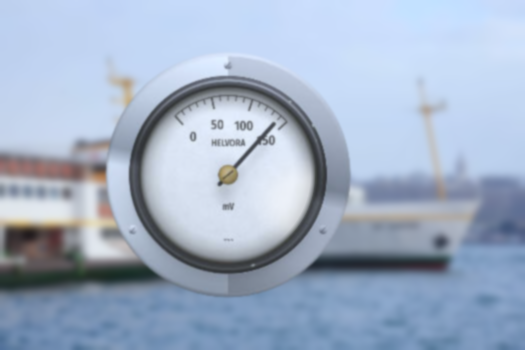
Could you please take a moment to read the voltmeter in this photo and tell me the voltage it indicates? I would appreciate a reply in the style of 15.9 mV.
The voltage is 140 mV
